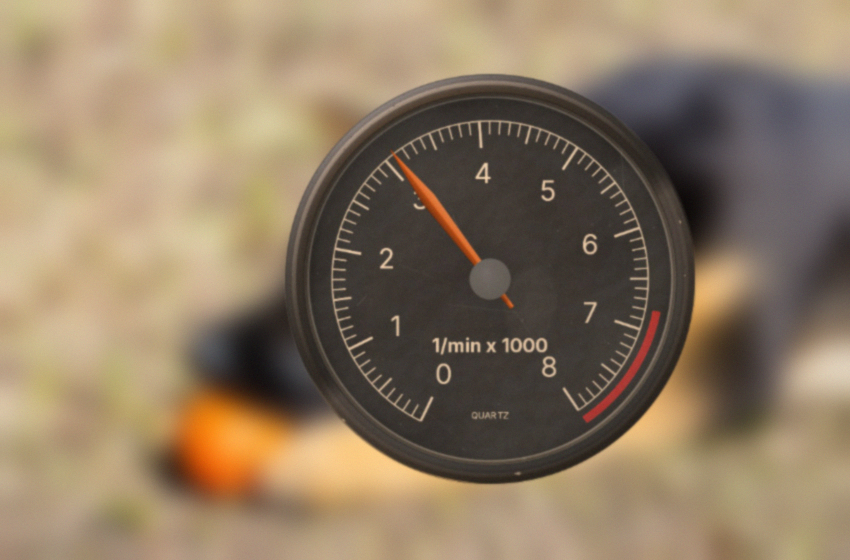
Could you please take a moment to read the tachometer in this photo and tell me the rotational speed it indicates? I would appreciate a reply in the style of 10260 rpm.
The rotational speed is 3100 rpm
